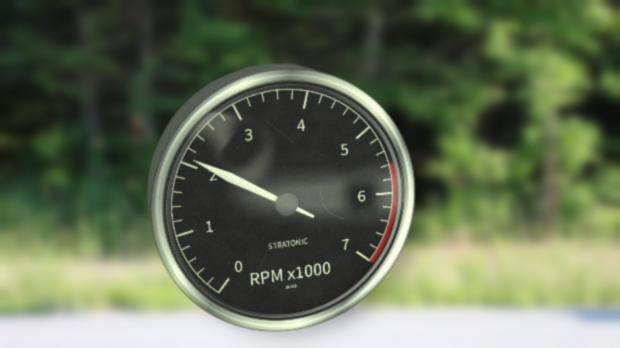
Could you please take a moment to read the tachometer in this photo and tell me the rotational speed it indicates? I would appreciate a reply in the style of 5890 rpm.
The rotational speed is 2100 rpm
